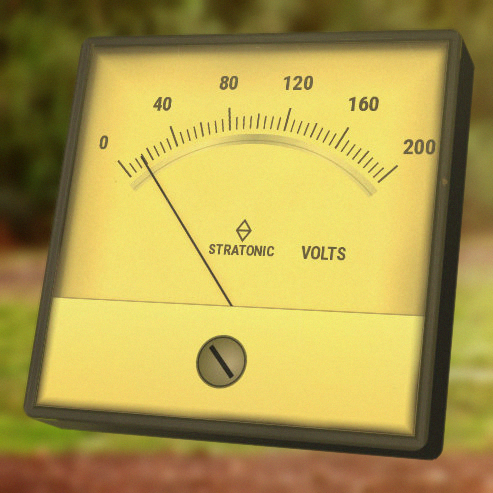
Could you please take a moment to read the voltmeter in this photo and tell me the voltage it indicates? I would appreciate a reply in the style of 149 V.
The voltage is 15 V
